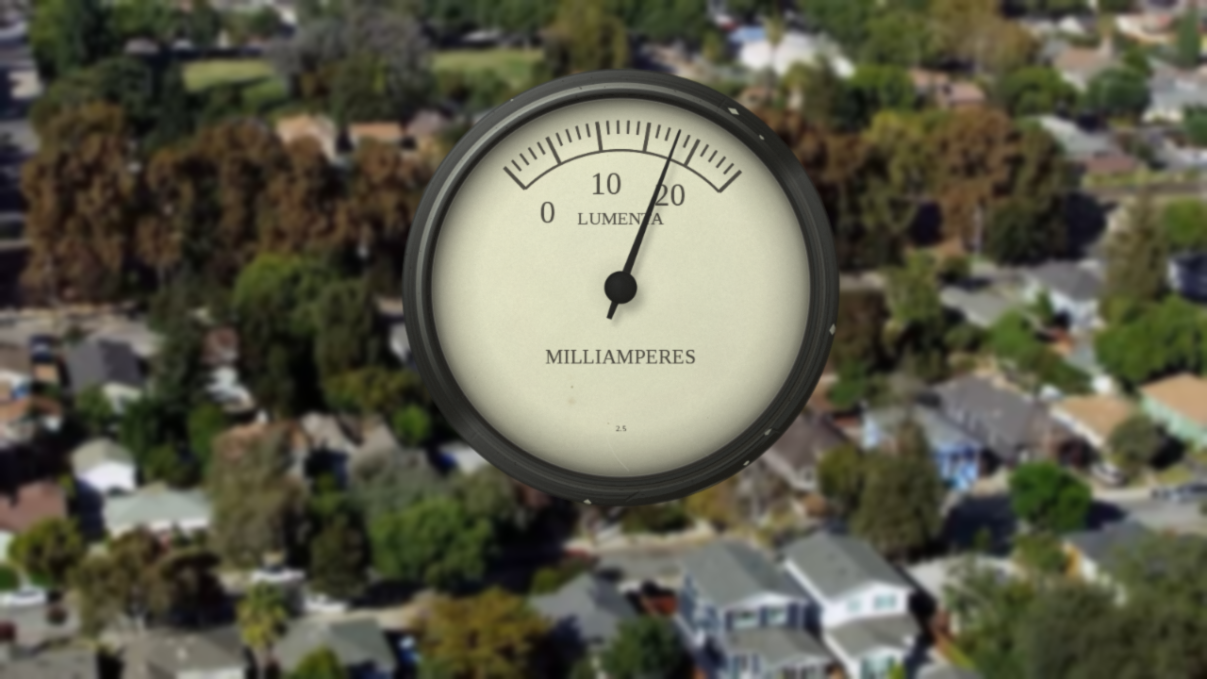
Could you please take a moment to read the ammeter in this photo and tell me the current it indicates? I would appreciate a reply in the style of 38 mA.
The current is 18 mA
